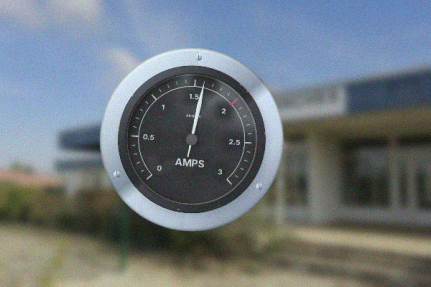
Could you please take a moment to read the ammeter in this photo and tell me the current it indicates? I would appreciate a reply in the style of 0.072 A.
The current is 1.6 A
